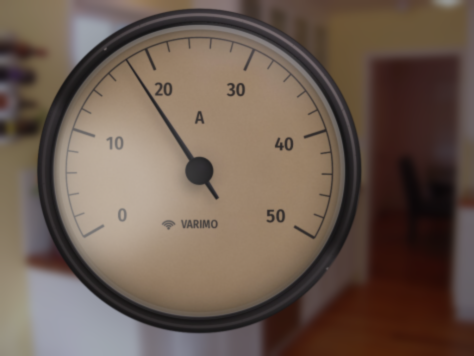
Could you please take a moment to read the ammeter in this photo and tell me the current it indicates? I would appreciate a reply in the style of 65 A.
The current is 18 A
